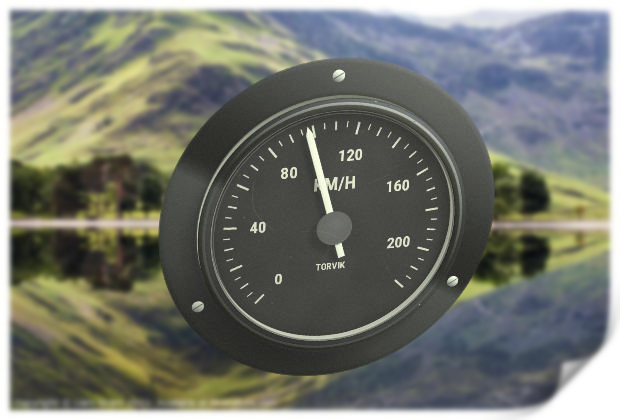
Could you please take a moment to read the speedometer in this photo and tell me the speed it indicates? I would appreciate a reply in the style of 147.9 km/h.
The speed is 97.5 km/h
